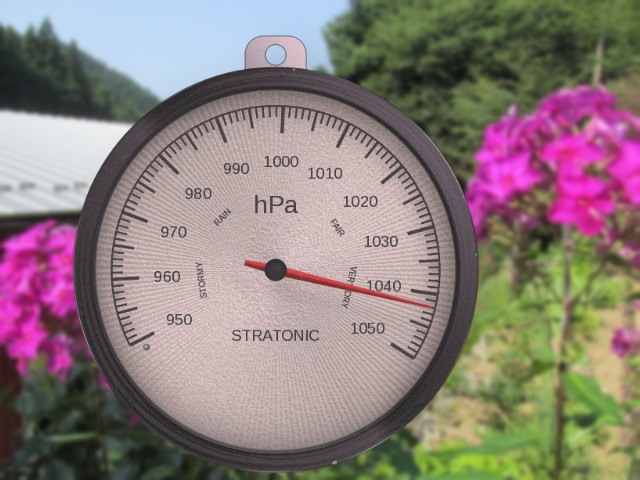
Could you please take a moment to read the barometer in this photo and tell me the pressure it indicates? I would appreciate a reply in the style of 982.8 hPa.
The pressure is 1042 hPa
